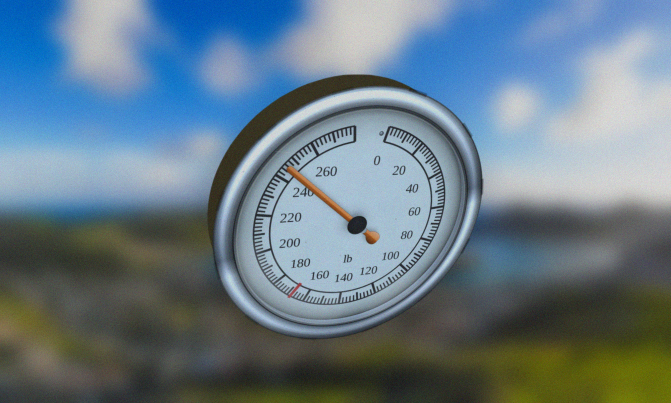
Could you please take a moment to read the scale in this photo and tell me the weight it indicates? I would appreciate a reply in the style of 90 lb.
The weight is 246 lb
